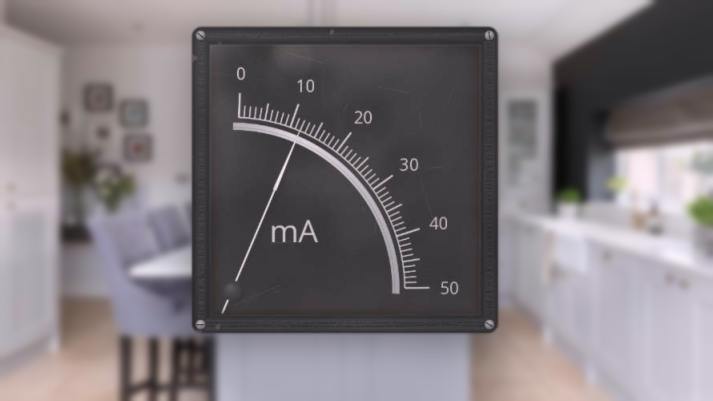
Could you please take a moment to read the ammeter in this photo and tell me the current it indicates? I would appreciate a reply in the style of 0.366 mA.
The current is 12 mA
